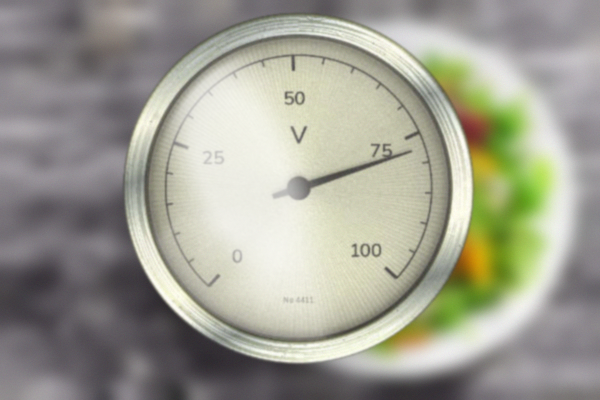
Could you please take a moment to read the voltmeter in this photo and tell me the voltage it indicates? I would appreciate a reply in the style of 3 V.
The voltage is 77.5 V
